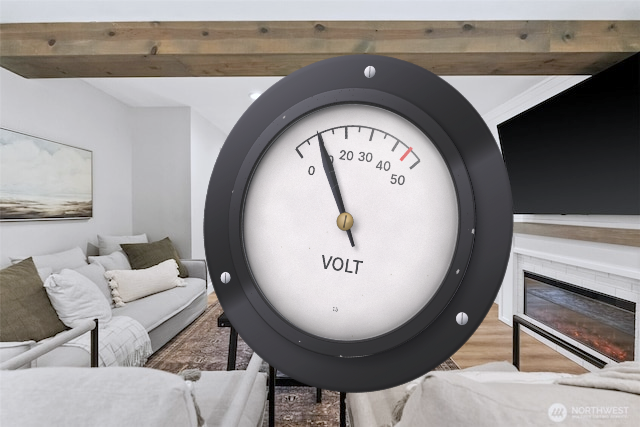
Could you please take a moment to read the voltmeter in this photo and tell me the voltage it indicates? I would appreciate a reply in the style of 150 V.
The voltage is 10 V
